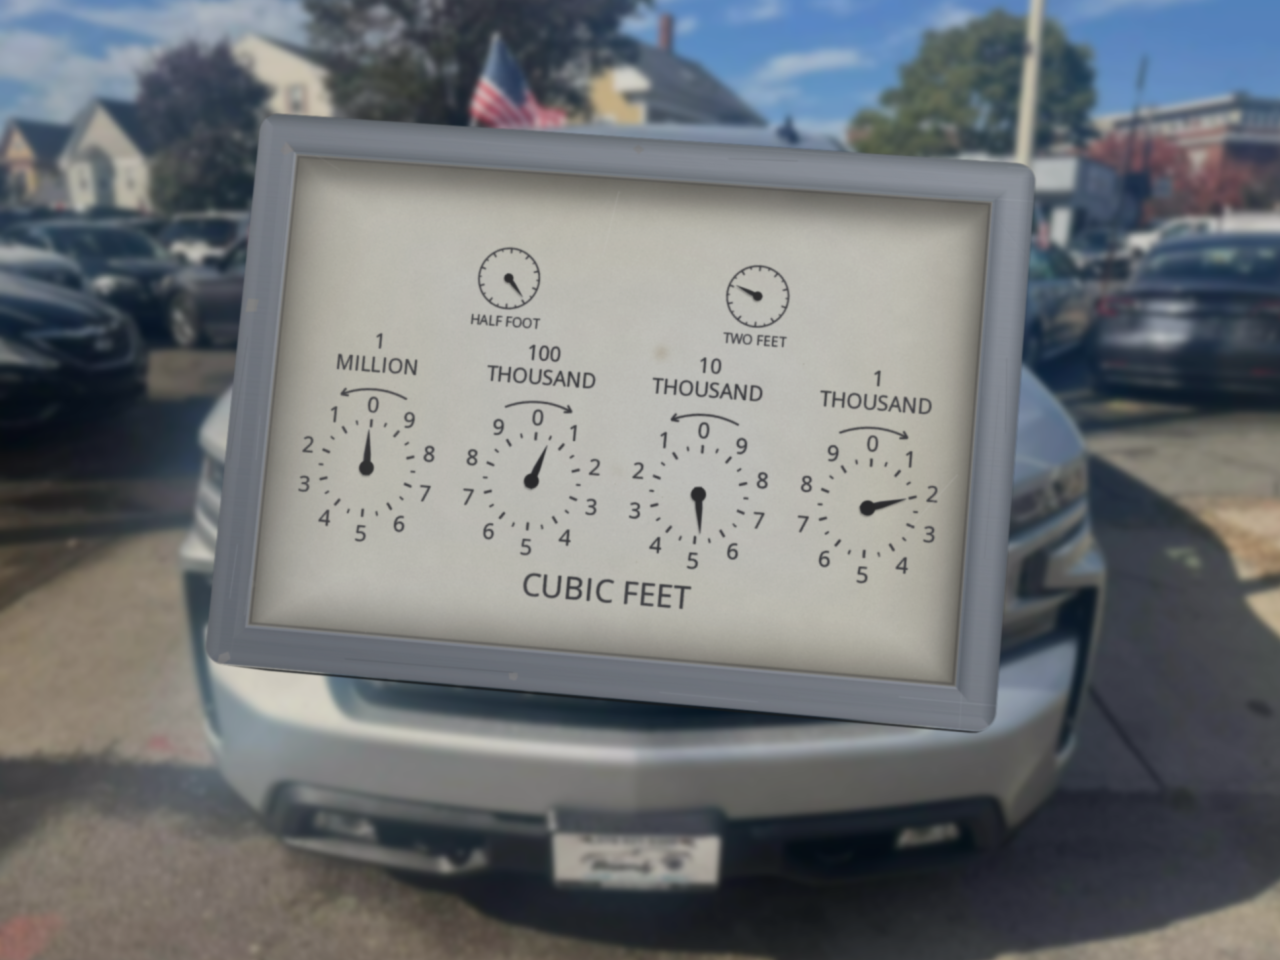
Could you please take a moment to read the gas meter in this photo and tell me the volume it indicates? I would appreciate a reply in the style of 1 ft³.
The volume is 5200 ft³
